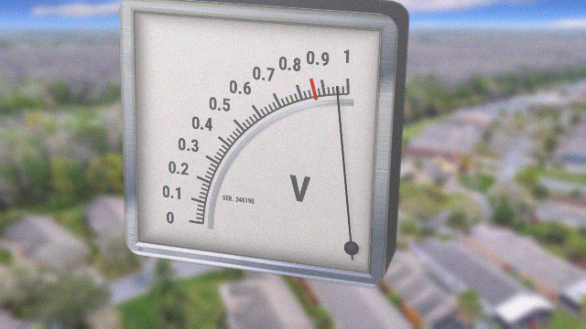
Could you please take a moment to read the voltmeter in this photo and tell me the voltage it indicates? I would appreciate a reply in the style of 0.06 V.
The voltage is 0.96 V
